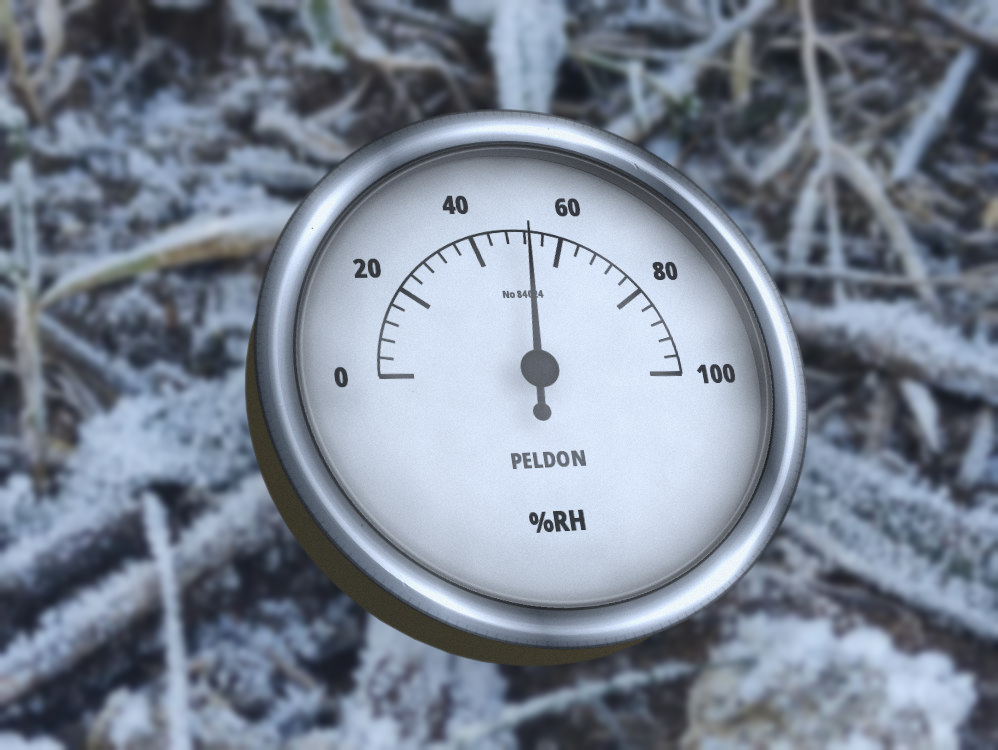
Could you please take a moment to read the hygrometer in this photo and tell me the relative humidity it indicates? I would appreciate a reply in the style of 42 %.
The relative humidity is 52 %
